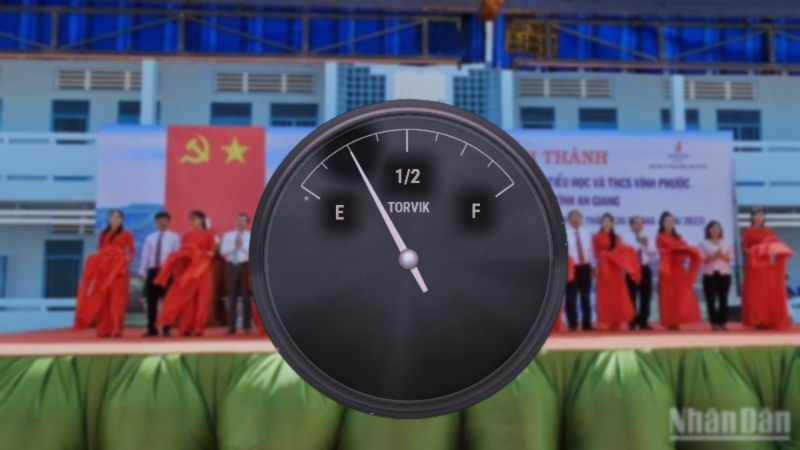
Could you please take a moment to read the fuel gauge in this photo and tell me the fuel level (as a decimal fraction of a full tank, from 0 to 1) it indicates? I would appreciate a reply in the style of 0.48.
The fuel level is 0.25
